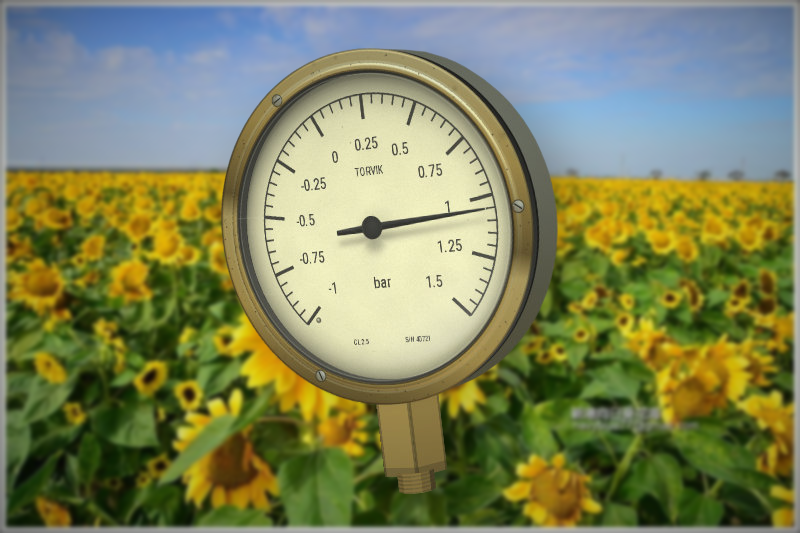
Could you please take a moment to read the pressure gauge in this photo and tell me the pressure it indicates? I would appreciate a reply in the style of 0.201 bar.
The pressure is 1.05 bar
